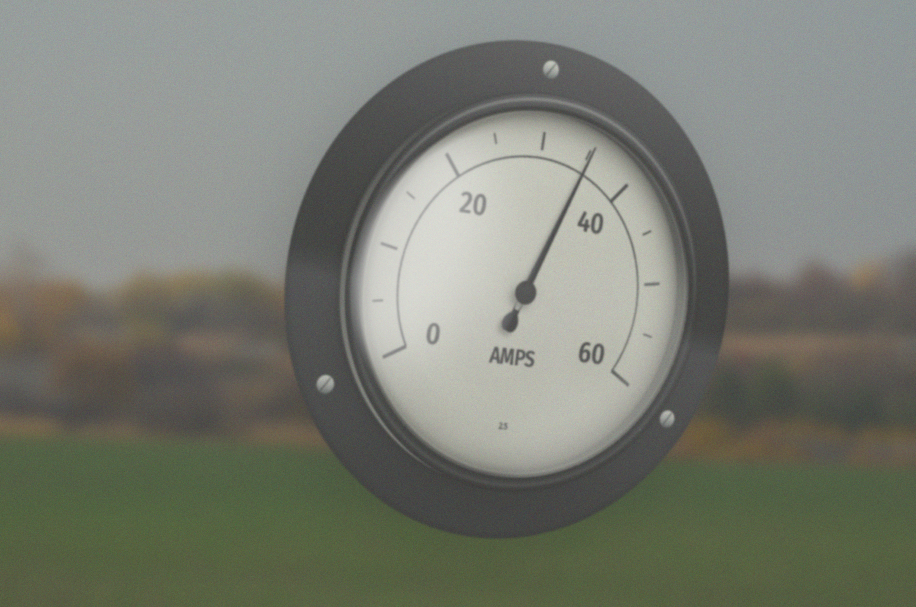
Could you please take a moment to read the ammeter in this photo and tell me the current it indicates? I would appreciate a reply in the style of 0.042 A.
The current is 35 A
